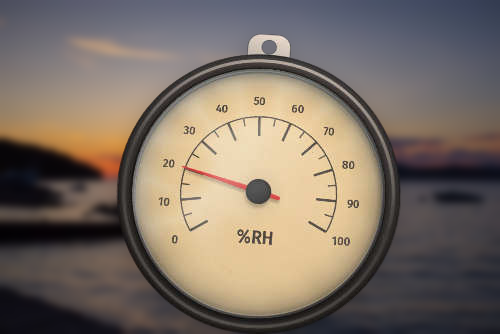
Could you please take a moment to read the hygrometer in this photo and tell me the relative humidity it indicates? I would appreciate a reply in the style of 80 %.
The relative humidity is 20 %
